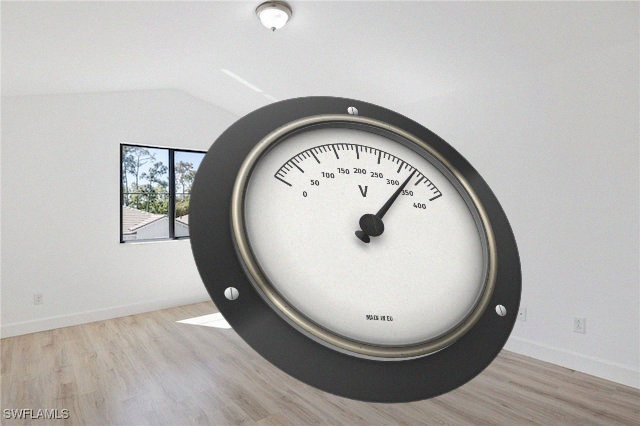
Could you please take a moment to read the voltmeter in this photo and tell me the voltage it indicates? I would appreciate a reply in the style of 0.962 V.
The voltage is 330 V
